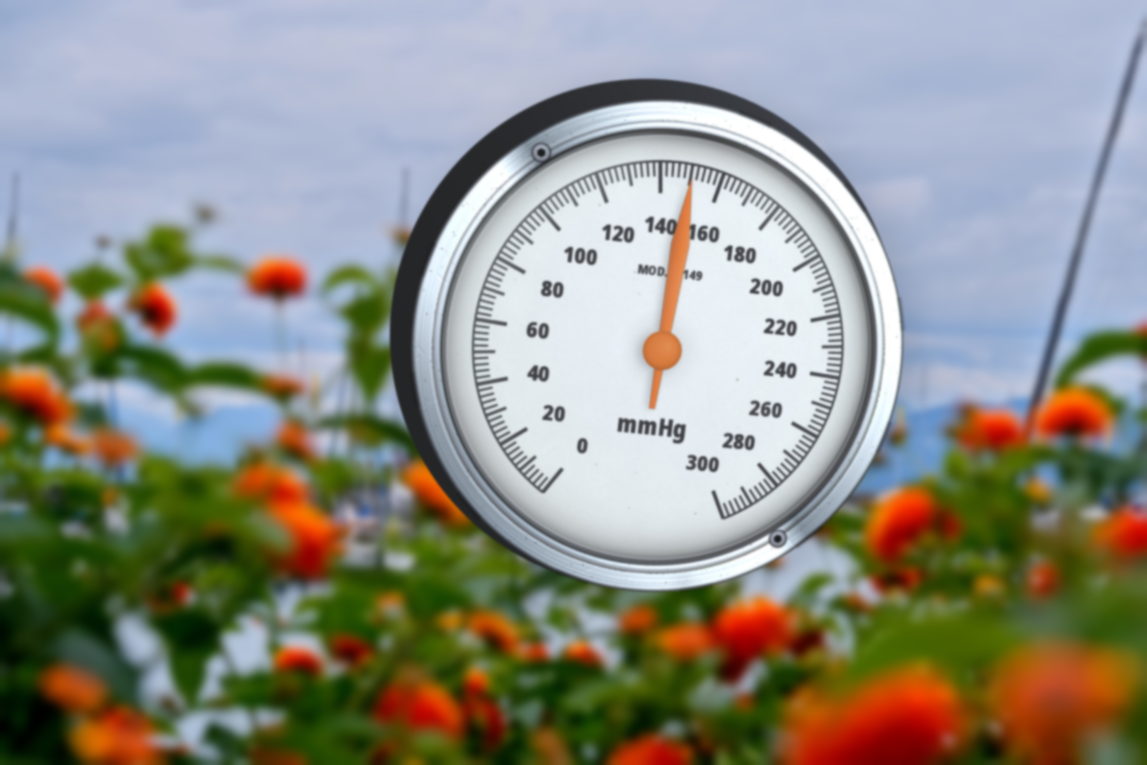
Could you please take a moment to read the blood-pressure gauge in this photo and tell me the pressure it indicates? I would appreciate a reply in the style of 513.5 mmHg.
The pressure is 150 mmHg
